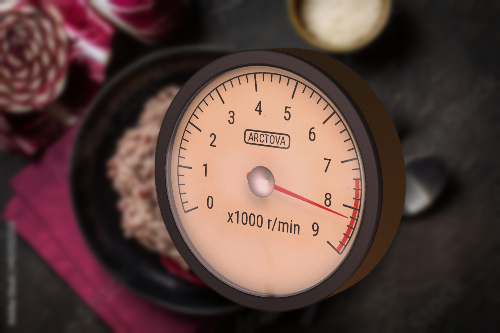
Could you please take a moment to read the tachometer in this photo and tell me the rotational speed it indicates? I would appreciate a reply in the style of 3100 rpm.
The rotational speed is 8200 rpm
